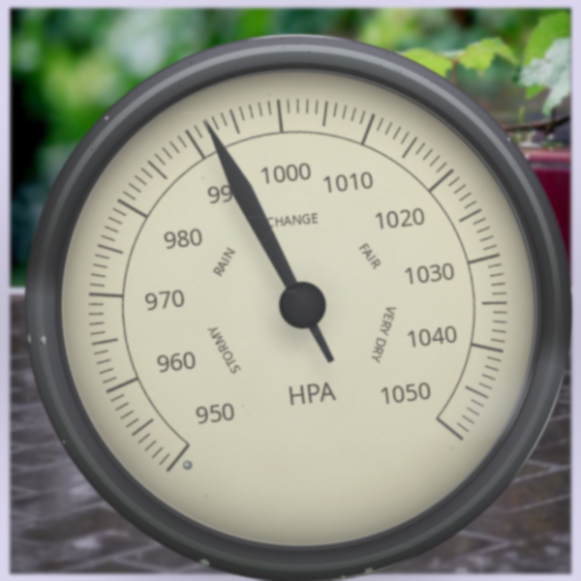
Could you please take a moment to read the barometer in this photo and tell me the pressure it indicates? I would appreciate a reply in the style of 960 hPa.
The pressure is 992 hPa
